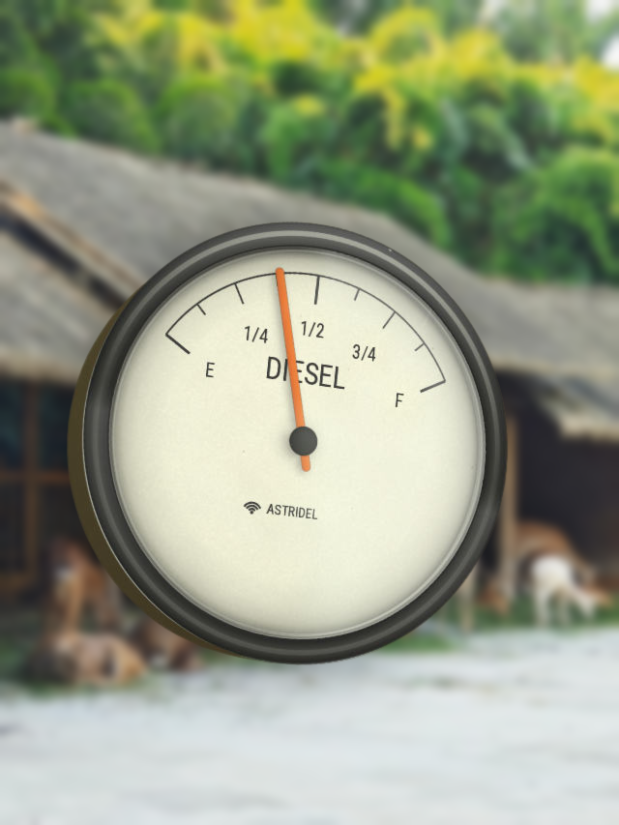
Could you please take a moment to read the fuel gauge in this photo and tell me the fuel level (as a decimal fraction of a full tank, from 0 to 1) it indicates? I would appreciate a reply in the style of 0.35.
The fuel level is 0.375
